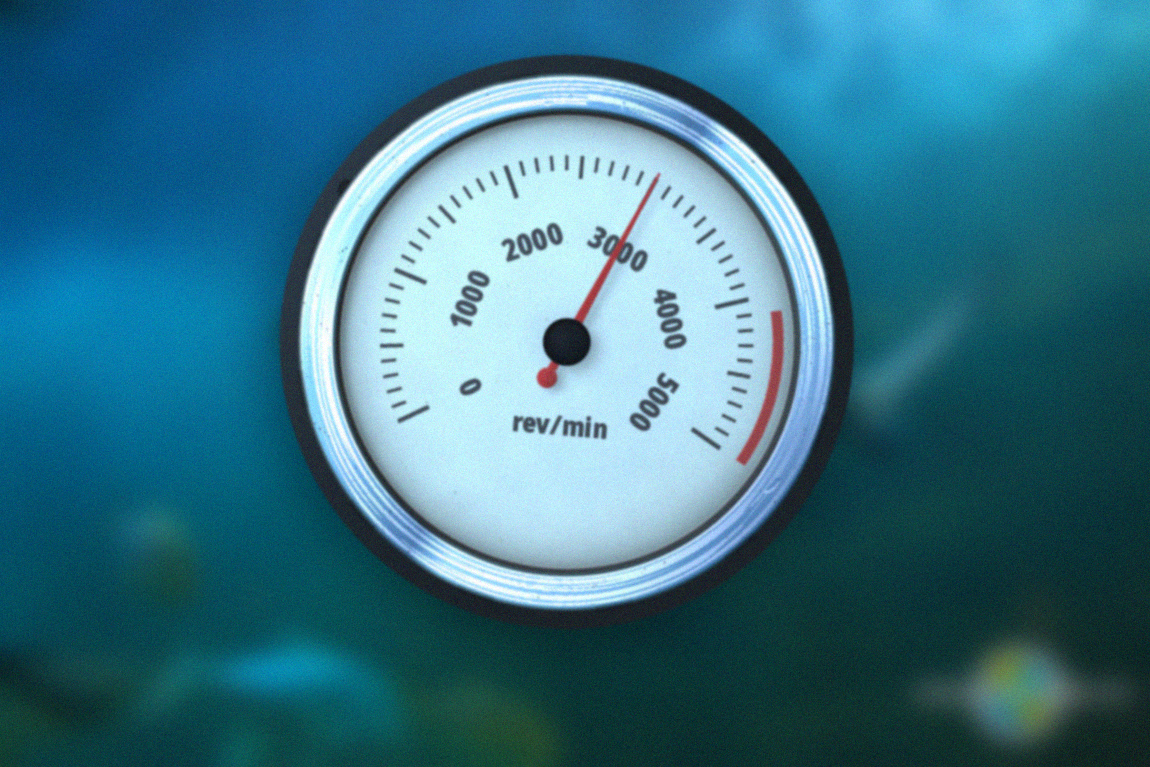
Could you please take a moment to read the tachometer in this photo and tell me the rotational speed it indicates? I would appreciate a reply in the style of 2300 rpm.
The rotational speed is 3000 rpm
